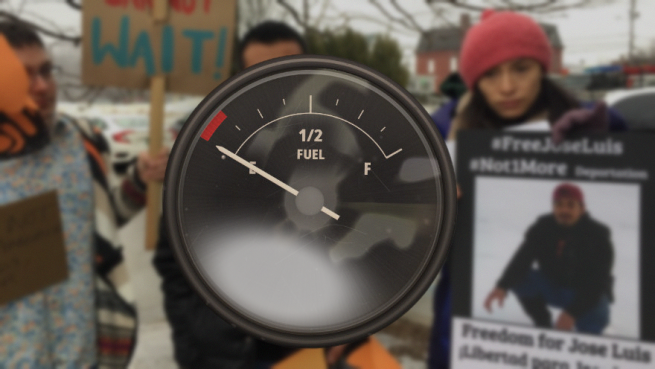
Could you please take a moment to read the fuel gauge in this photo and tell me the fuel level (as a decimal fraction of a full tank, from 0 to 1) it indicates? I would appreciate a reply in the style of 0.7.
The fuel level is 0
